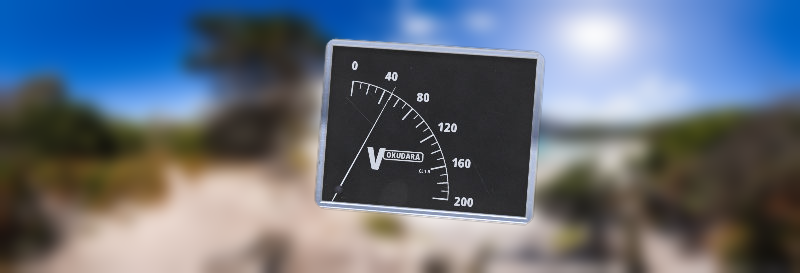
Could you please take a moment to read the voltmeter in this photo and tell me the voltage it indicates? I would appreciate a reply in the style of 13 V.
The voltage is 50 V
